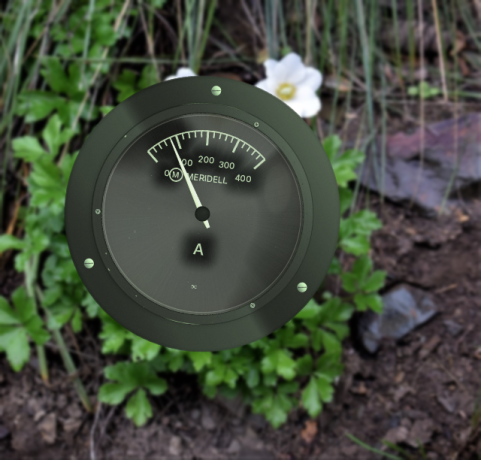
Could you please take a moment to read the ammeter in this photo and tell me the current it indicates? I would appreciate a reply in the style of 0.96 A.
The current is 80 A
